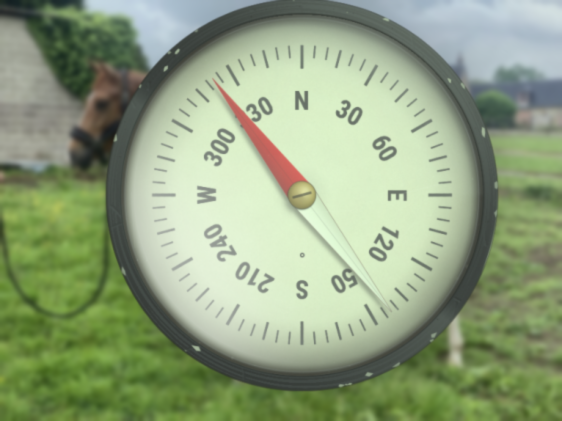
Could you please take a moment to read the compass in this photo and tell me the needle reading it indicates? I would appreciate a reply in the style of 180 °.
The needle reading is 322.5 °
